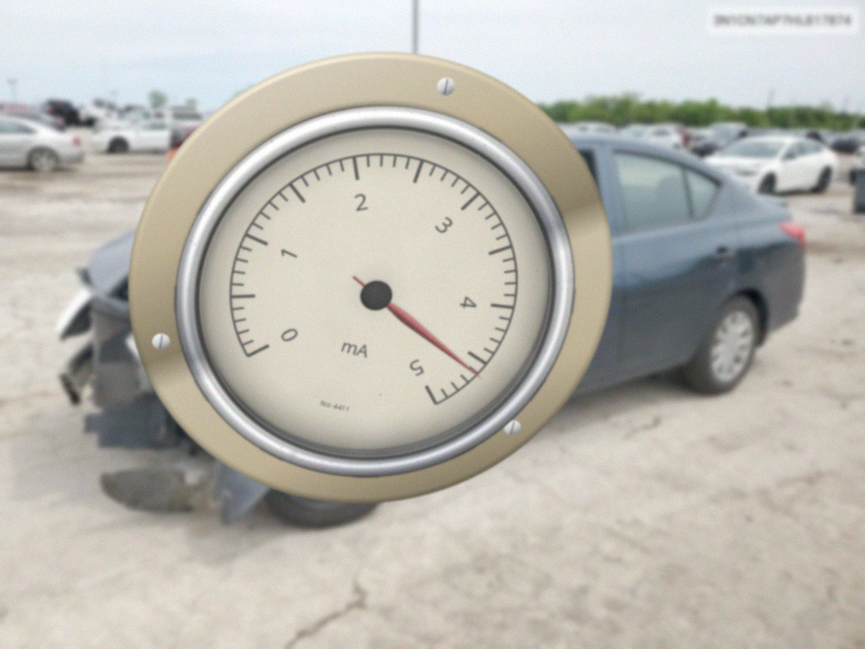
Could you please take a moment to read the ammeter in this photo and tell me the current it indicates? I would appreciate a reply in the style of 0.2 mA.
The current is 4.6 mA
